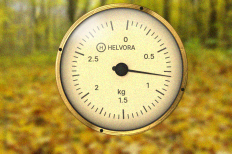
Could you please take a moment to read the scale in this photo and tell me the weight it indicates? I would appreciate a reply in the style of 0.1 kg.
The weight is 0.8 kg
